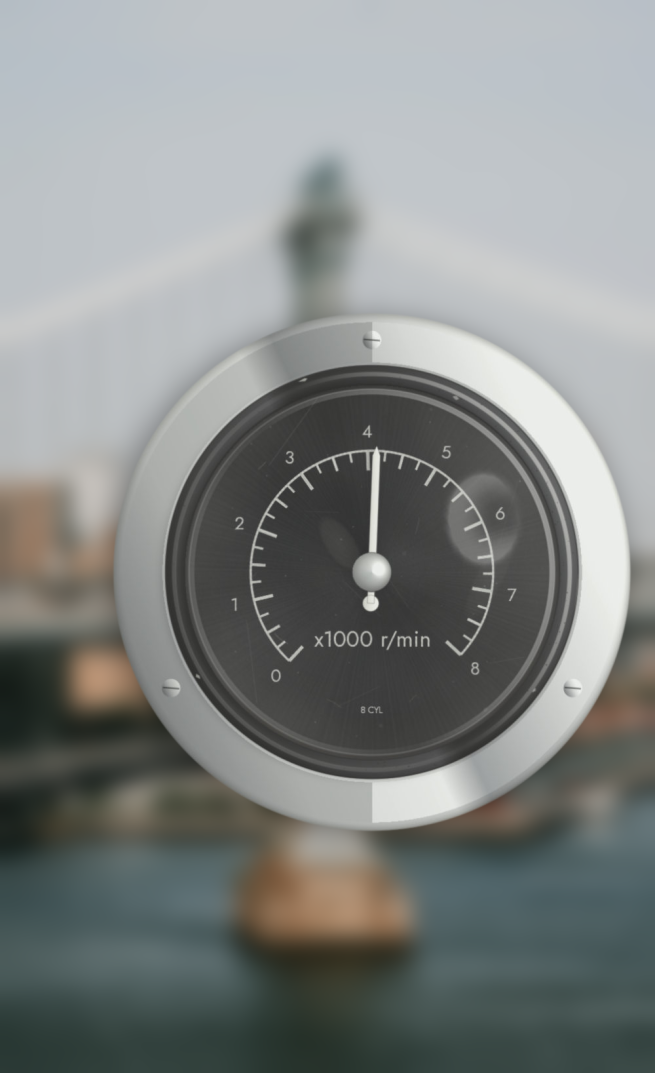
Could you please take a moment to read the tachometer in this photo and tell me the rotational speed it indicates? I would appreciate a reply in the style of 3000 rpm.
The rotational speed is 4125 rpm
